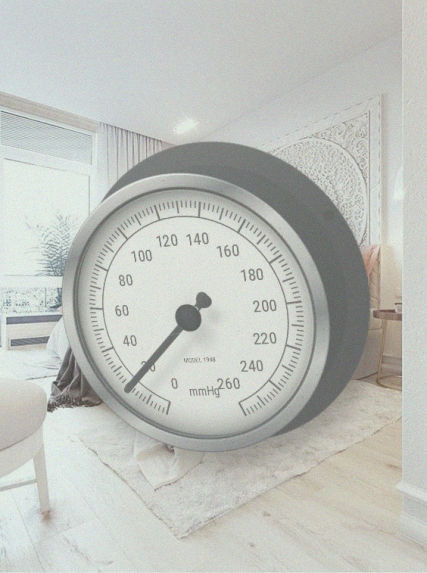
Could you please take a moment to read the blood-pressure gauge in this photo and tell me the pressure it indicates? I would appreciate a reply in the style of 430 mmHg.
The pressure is 20 mmHg
